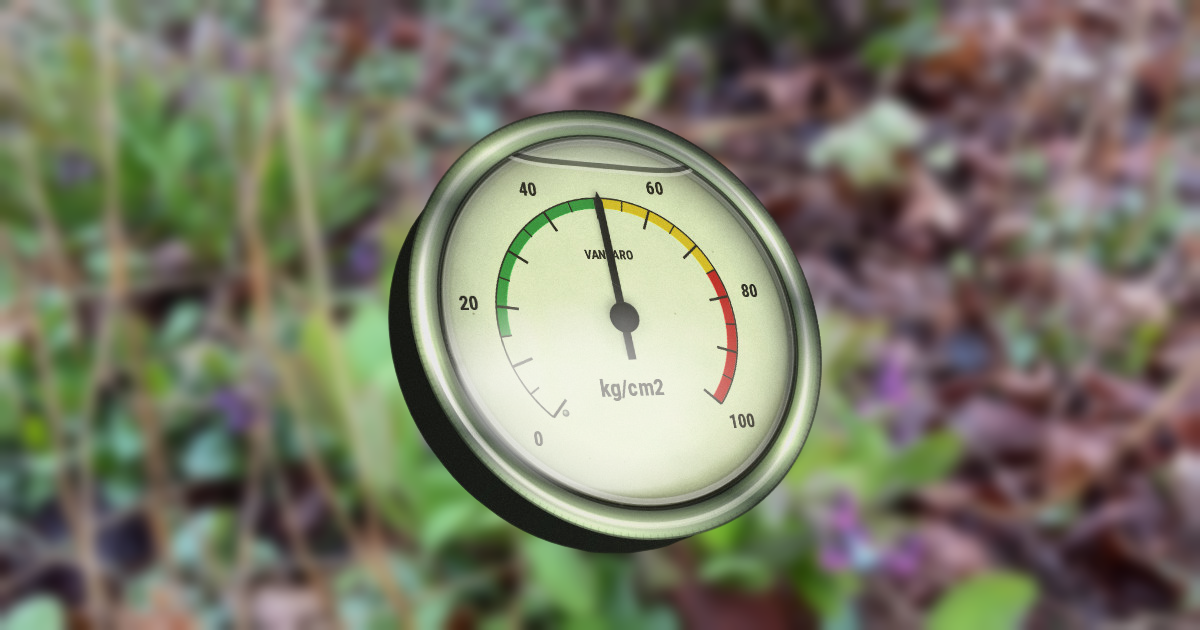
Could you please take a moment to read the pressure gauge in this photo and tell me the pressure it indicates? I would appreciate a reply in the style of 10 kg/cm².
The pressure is 50 kg/cm²
